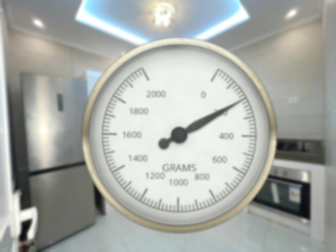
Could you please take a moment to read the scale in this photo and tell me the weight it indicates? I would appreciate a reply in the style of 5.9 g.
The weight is 200 g
